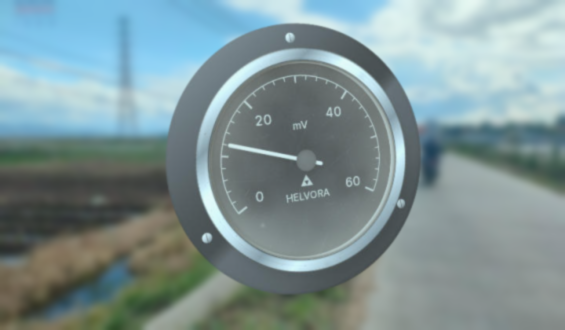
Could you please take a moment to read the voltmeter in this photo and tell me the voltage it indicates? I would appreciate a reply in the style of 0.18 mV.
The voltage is 12 mV
